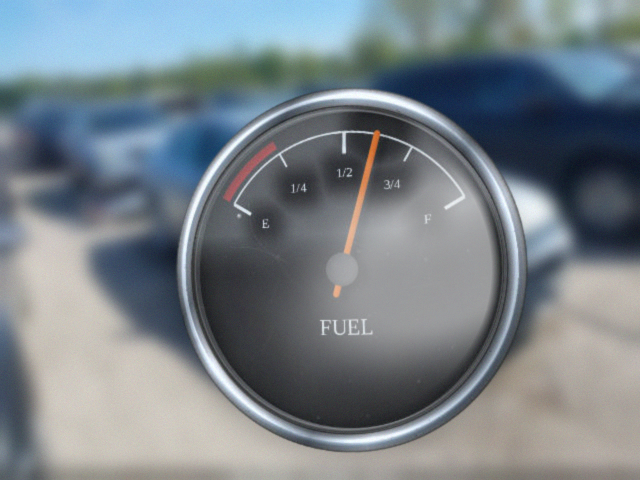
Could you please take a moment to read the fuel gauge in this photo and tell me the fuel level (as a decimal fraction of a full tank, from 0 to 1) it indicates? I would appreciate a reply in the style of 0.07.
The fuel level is 0.625
